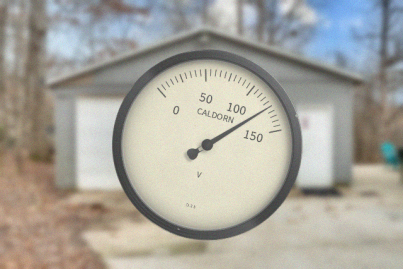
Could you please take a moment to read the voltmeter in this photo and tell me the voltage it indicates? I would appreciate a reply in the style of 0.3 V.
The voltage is 125 V
